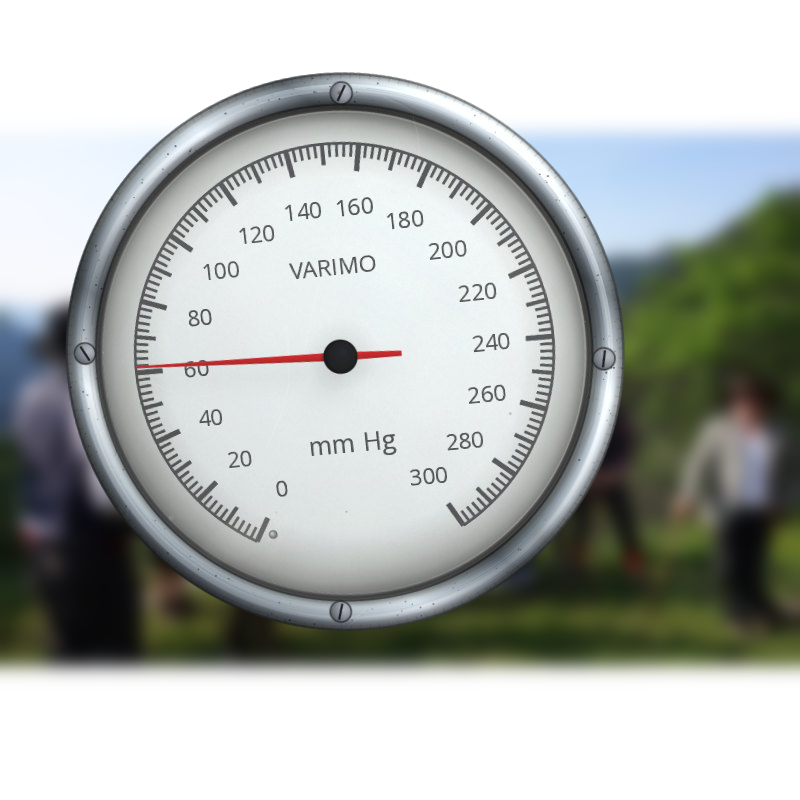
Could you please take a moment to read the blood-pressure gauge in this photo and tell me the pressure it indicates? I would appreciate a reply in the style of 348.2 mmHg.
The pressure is 62 mmHg
